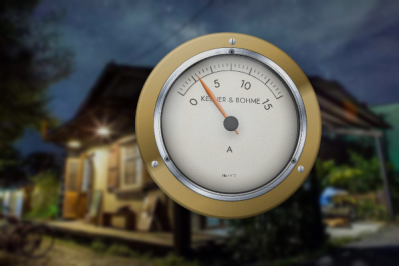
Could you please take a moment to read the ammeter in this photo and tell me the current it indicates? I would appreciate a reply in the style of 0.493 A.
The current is 3 A
